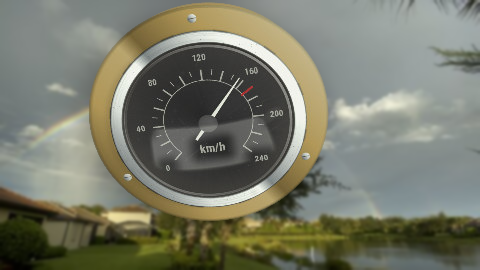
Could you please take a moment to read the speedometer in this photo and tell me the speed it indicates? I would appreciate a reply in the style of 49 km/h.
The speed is 155 km/h
